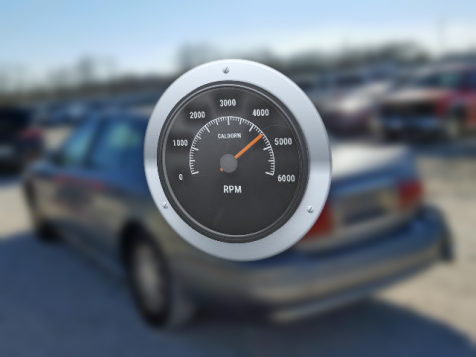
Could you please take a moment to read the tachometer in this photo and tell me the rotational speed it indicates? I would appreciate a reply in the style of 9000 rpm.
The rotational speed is 4500 rpm
